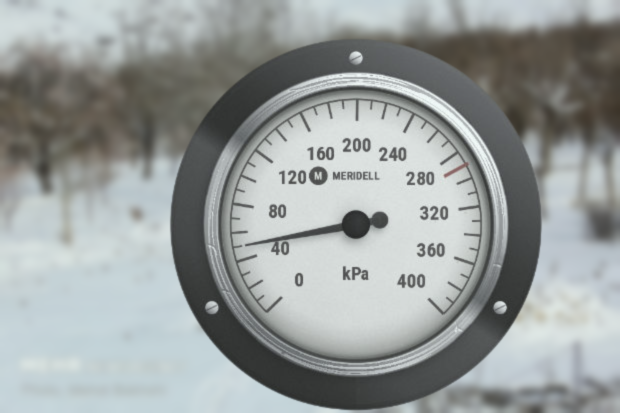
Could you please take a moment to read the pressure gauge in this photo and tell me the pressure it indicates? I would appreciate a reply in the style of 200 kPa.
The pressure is 50 kPa
